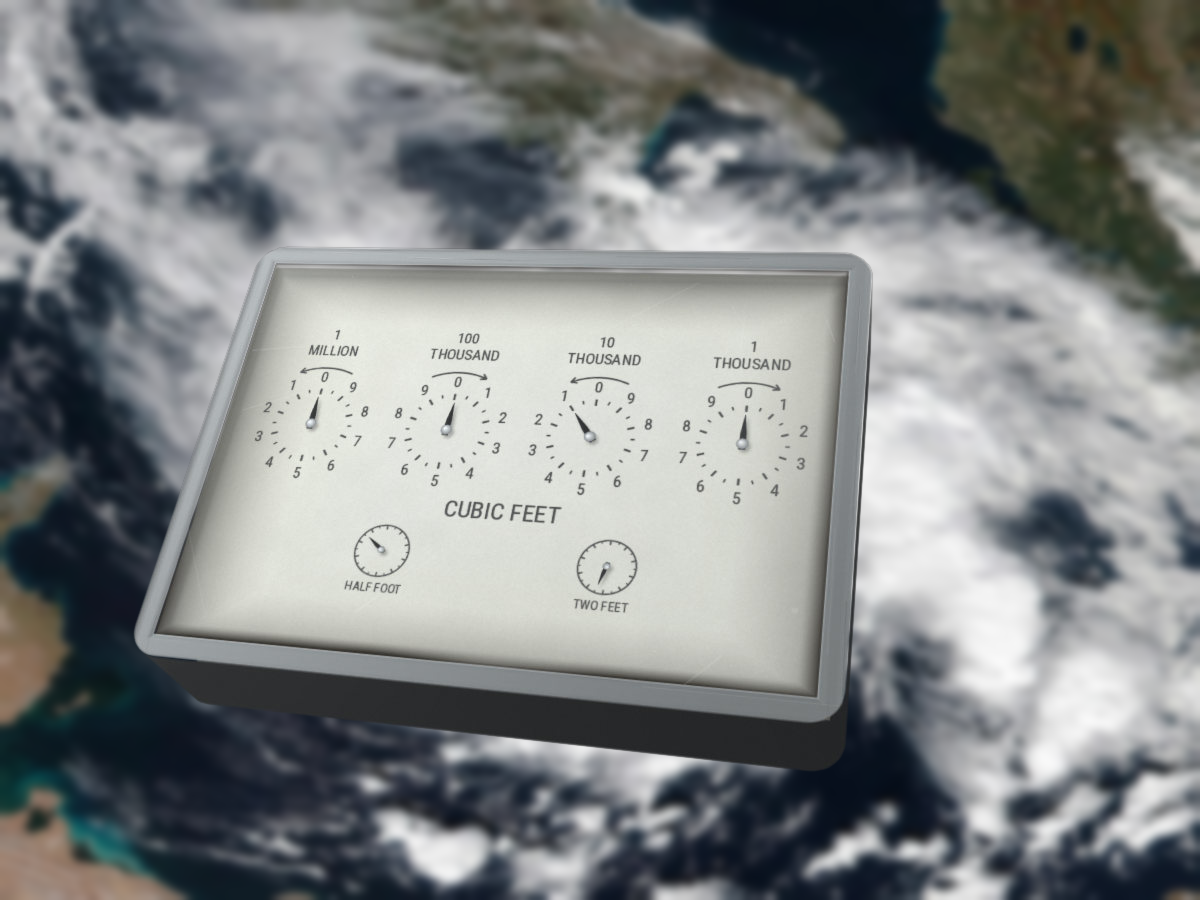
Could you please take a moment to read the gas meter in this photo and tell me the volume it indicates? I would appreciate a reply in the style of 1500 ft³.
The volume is 1000 ft³
